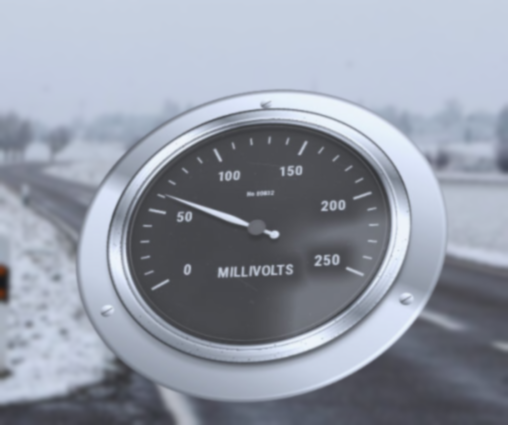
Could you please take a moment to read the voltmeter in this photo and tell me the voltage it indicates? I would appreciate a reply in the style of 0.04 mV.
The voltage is 60 mV
